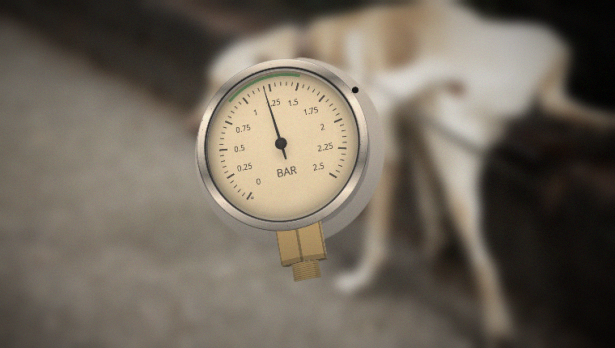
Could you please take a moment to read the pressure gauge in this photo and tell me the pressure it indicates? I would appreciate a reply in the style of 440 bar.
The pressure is 1.2 bar
